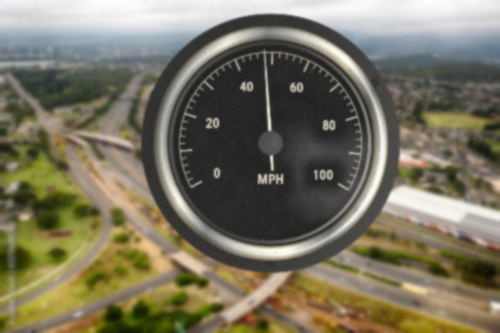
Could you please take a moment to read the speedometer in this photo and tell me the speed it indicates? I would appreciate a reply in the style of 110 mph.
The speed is 48 mph
